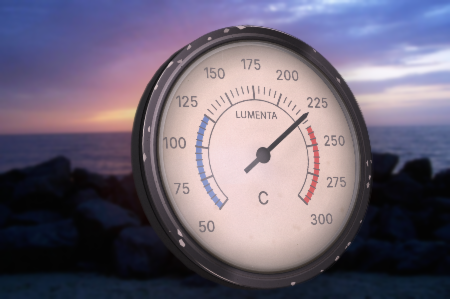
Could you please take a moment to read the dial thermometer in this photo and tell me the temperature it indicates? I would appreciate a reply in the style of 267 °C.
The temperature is 225 °C
